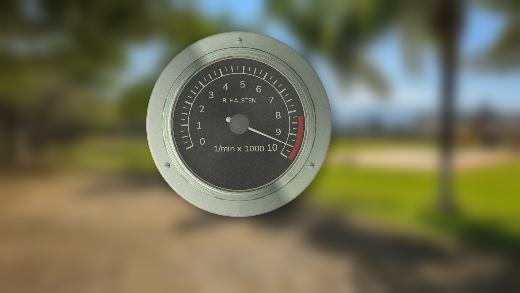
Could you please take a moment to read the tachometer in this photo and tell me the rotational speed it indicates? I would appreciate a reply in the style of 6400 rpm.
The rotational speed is 9500 rpm
